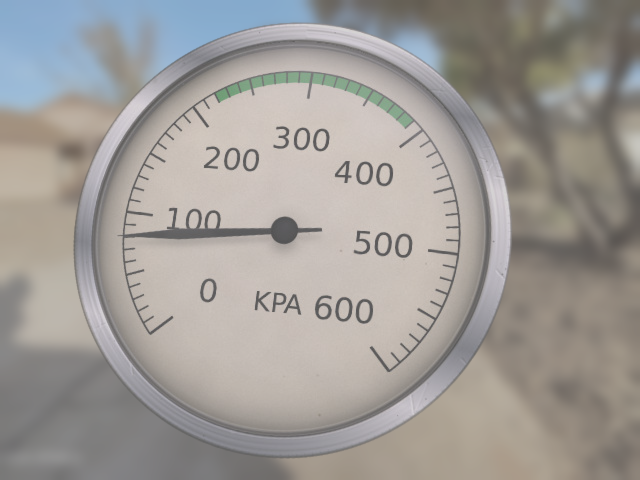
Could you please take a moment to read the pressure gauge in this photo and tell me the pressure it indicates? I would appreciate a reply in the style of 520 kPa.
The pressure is 80 kPa
